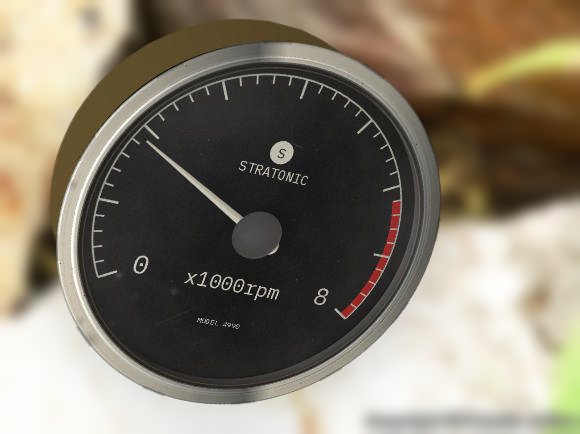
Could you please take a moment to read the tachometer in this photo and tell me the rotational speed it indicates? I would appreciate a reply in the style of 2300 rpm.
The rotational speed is 1900 rpm
